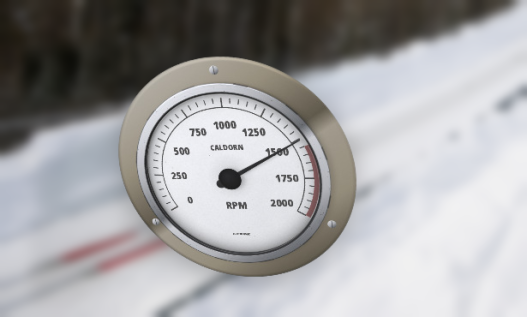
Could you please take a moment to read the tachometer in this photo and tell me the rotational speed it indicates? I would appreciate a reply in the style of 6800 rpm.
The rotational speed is 1500 rpm
